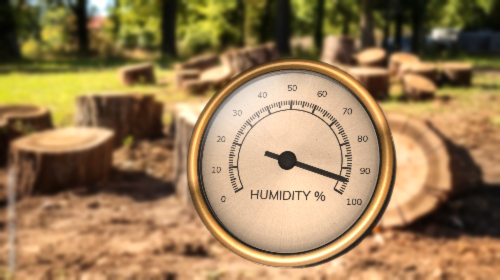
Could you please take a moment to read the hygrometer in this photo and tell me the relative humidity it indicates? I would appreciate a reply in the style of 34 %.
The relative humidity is 95 %
